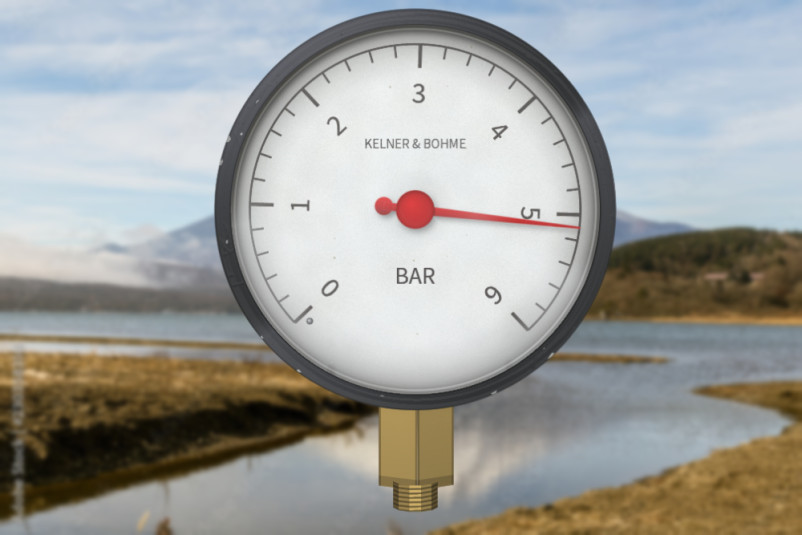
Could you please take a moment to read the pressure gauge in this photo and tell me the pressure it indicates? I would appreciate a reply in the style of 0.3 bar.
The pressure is 5.1 bar
